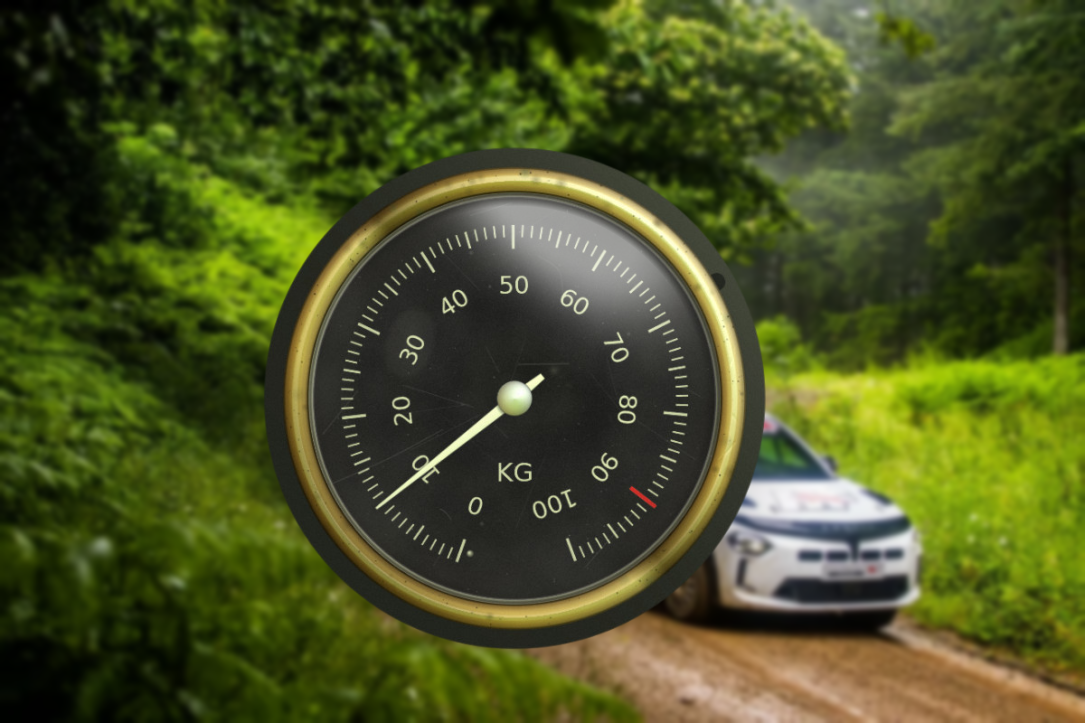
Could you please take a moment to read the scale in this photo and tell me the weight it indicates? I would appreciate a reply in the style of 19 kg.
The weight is 10 kg
